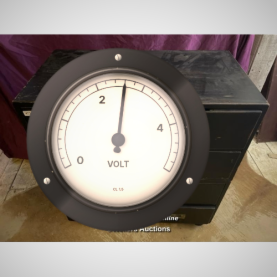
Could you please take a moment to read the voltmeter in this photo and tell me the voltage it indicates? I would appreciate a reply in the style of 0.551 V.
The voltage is 2.6 V
